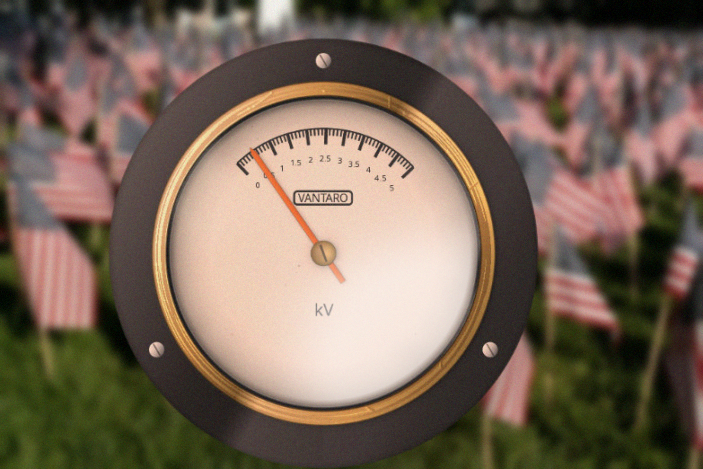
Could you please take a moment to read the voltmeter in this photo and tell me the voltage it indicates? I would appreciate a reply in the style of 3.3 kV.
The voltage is 0.5 kV
